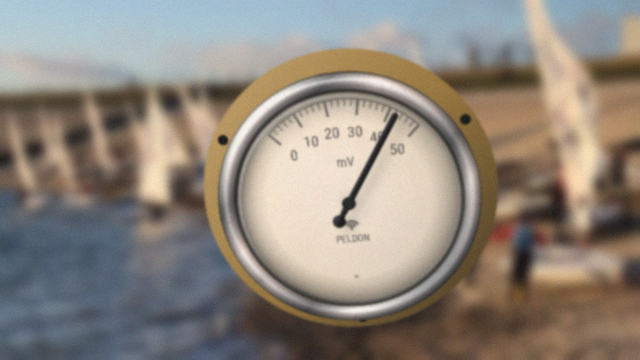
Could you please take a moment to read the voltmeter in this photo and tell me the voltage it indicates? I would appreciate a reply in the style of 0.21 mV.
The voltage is 42 mV
